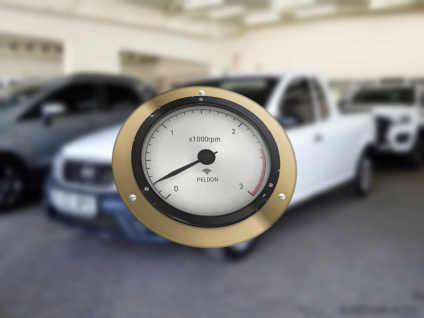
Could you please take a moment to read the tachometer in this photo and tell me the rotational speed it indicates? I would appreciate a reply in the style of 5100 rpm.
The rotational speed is 200 rpm
